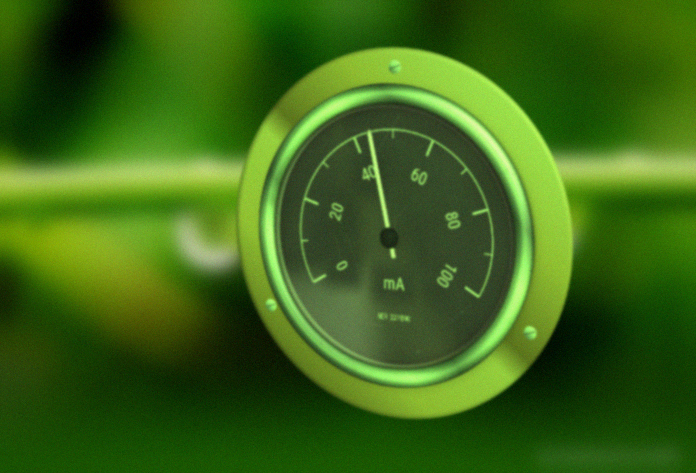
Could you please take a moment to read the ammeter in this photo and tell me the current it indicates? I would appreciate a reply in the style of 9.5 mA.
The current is 45 mA
